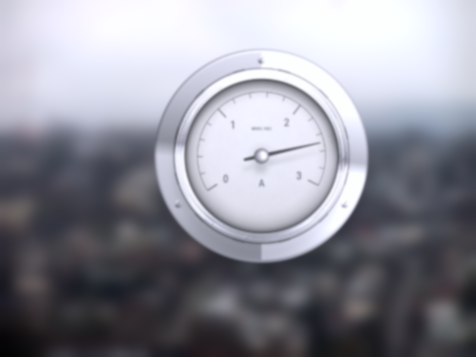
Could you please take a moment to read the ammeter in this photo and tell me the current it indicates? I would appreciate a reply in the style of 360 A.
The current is 2.5 A
